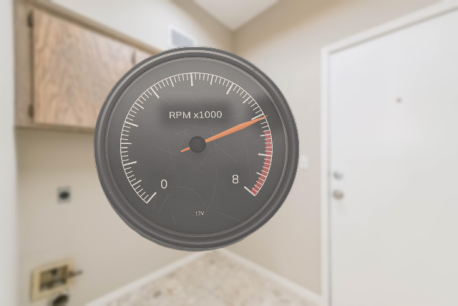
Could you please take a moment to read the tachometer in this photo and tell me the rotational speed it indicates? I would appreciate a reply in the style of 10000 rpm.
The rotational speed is 6100 rpm
